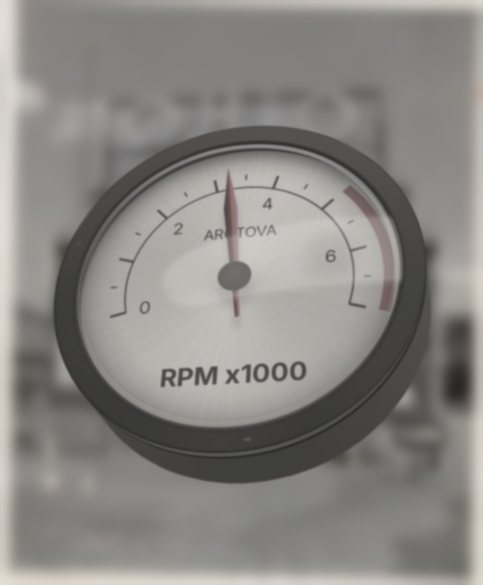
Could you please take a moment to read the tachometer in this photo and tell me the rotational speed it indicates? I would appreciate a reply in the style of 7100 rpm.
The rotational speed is 3250 rpm
